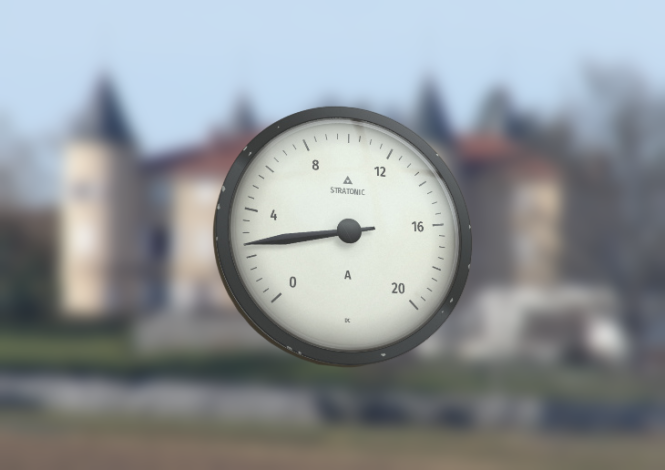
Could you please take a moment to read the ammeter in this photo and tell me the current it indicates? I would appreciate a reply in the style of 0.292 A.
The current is 2.5 A
